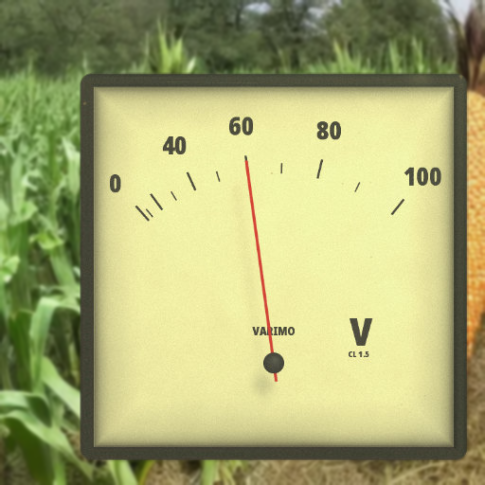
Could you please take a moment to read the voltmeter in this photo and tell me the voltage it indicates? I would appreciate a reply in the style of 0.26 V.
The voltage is 60 V
